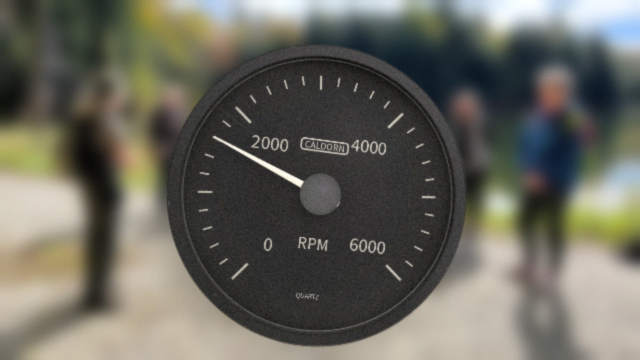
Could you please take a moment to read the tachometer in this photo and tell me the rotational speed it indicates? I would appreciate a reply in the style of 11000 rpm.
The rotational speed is 1600 rpm
